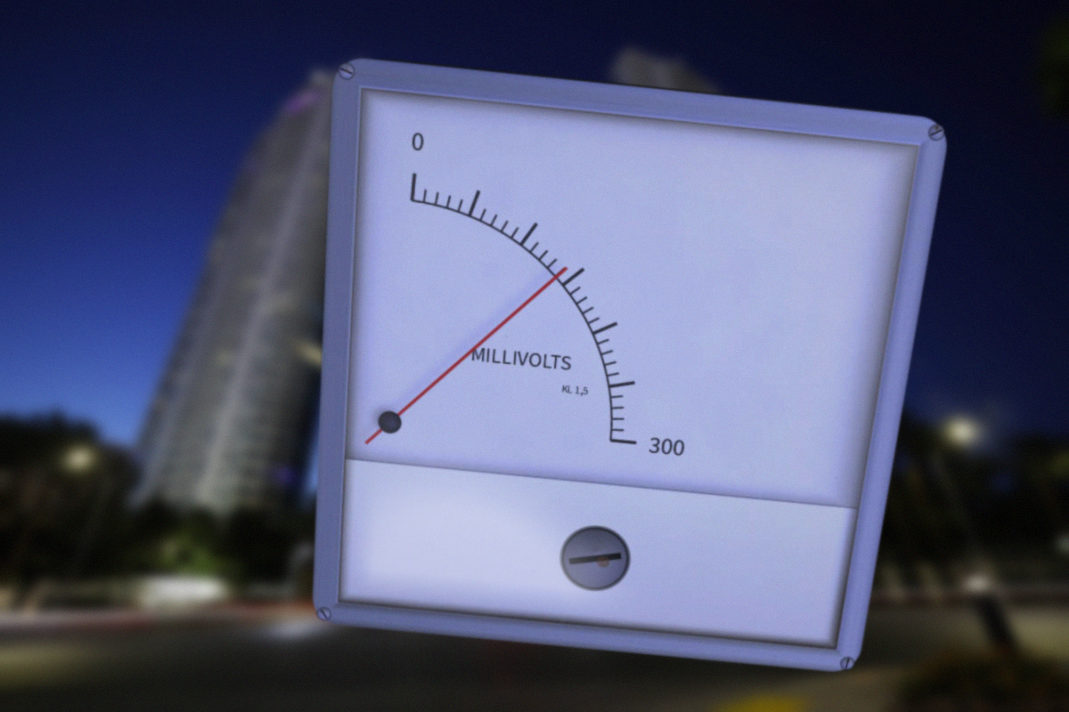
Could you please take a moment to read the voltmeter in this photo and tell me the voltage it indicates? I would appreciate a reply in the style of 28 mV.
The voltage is 140 mV
